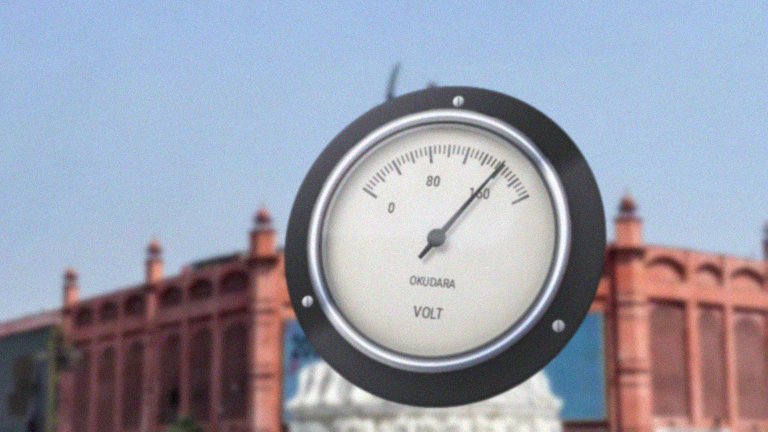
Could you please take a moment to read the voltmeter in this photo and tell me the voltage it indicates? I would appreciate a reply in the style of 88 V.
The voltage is 160 V
